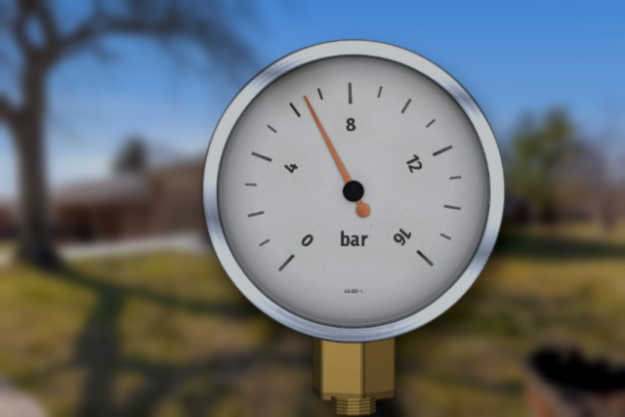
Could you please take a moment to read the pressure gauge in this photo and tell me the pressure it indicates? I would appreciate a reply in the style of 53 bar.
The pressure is 6.5 bar
